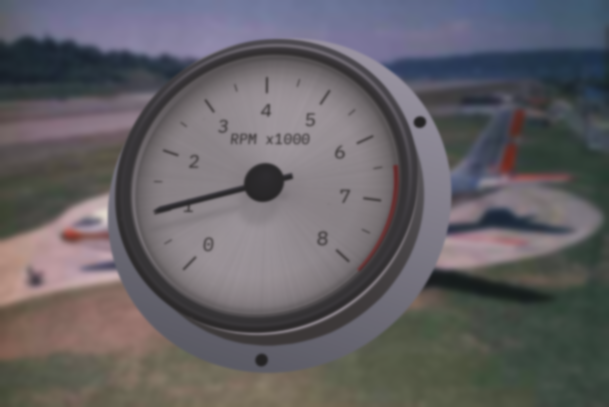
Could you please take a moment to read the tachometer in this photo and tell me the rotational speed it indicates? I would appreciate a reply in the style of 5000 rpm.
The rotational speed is 1000 rpm
